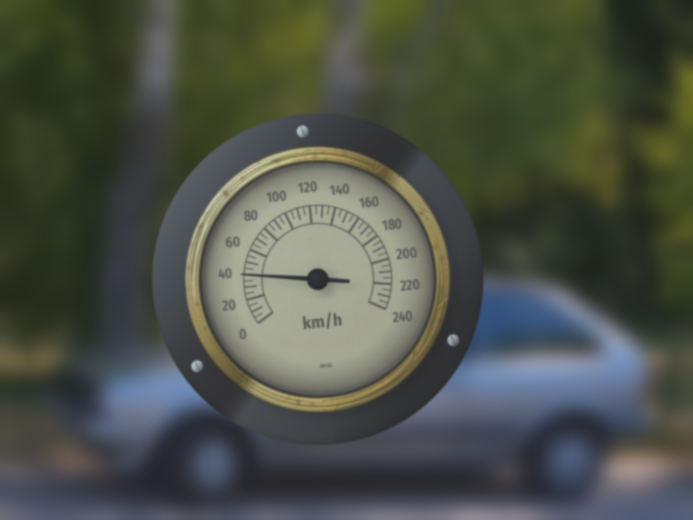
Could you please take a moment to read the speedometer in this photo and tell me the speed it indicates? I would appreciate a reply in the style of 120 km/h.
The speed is 40 km/h
